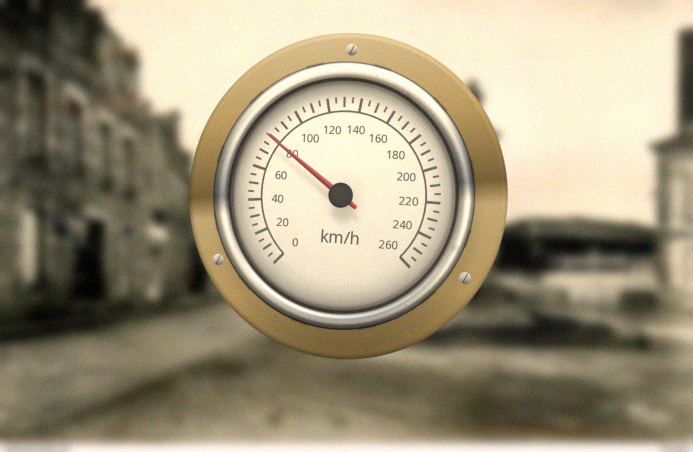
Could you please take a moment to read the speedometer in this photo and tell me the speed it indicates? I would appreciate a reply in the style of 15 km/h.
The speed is 80 km/h
